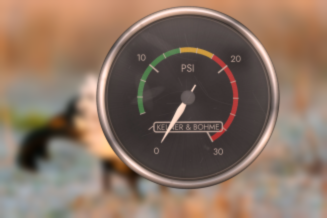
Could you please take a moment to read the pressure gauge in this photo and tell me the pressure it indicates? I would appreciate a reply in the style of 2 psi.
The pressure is 0 psi
